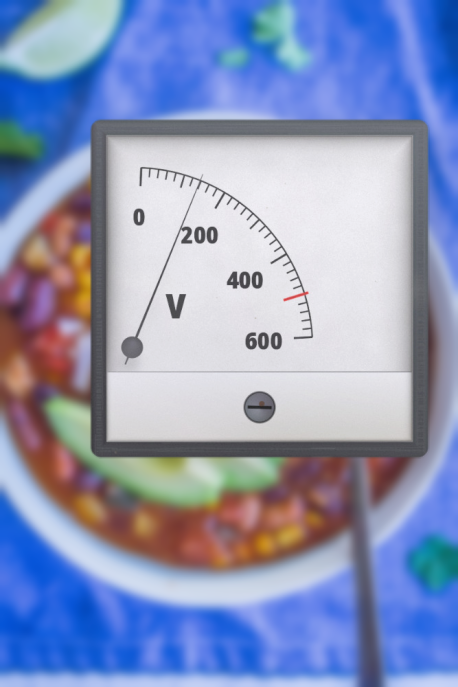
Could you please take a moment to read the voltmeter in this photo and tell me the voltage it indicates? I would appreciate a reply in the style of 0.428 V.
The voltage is 140 V
